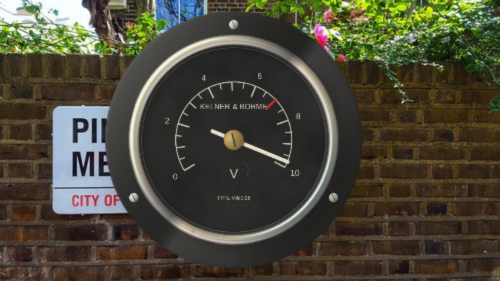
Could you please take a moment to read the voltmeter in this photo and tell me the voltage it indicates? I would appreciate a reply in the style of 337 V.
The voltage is 9.75 V
